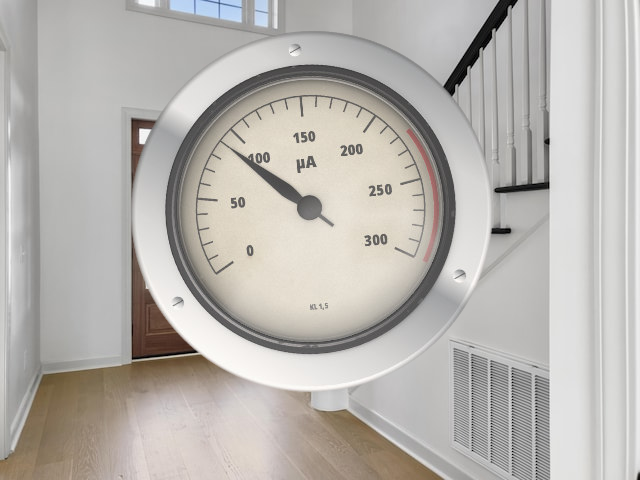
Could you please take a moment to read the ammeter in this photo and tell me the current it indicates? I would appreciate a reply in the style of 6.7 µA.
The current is 90 µA
